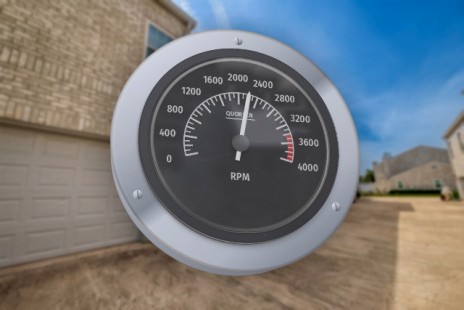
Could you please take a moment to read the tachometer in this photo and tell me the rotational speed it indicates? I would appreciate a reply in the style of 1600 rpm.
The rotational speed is 2200 rpm
